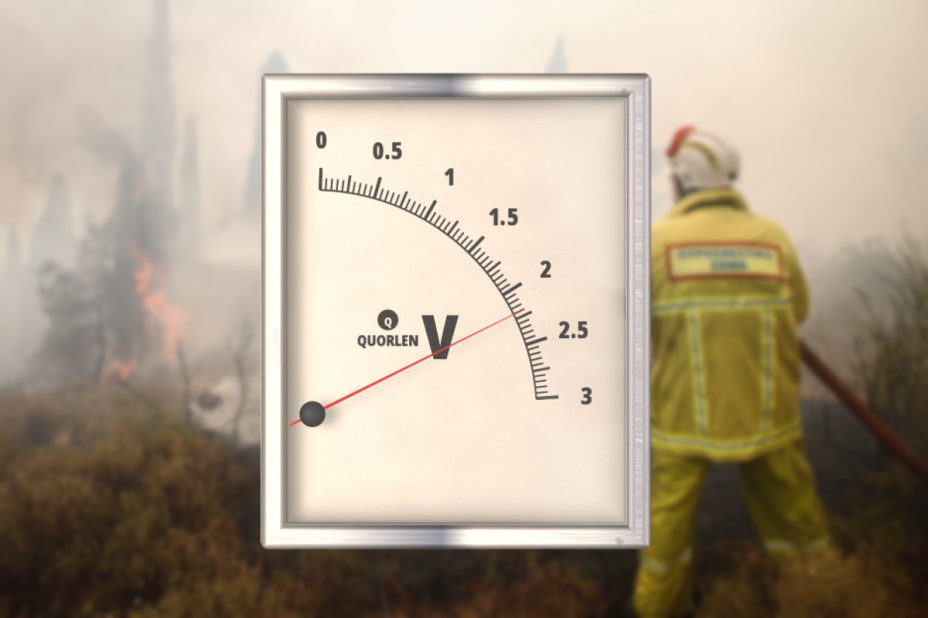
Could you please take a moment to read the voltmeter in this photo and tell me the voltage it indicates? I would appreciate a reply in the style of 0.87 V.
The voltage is 2.2 V
